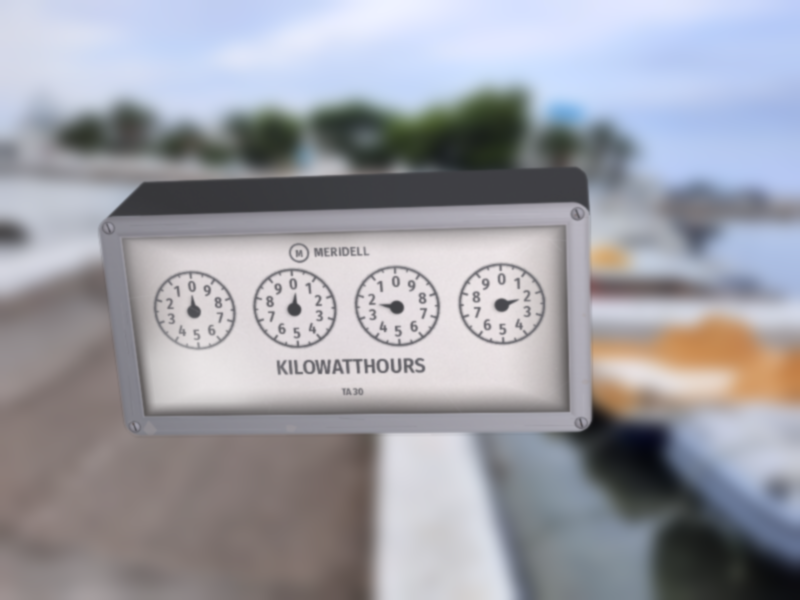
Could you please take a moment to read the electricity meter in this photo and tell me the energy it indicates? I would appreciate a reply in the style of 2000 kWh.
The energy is 22 kWh
